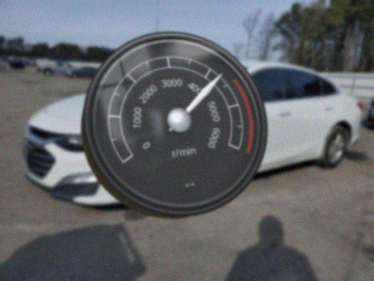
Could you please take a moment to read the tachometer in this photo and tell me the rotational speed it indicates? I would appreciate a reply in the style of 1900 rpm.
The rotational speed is 4250 rpm
